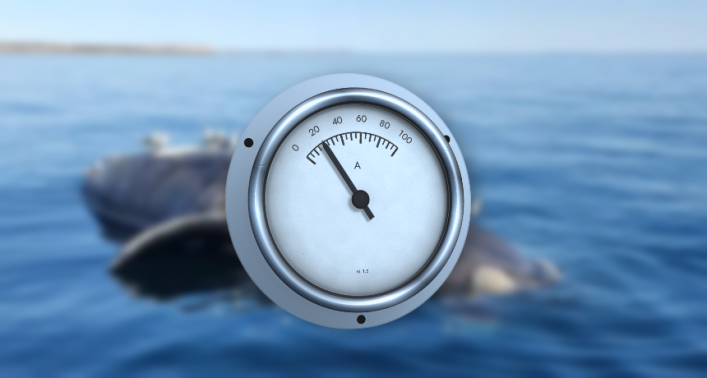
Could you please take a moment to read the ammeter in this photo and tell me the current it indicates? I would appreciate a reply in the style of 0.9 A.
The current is 20 A
